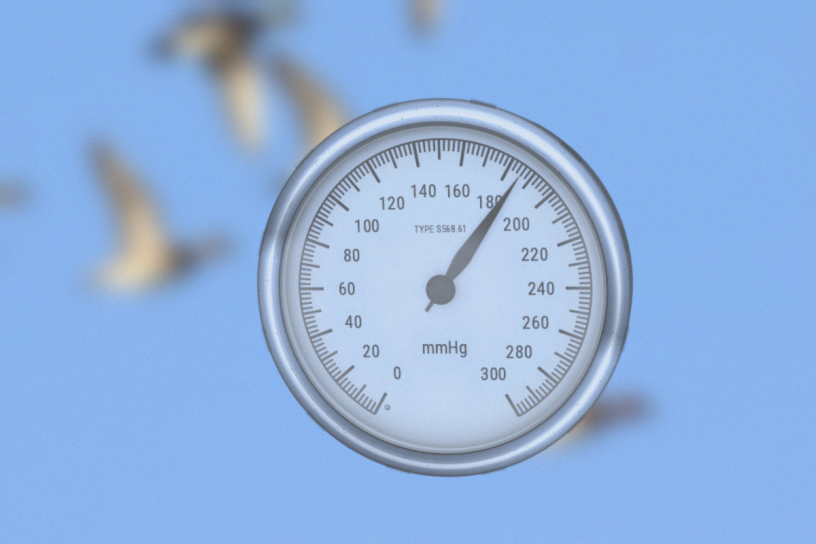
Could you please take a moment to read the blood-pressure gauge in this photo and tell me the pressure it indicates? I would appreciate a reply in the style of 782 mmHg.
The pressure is 186 mmHg
